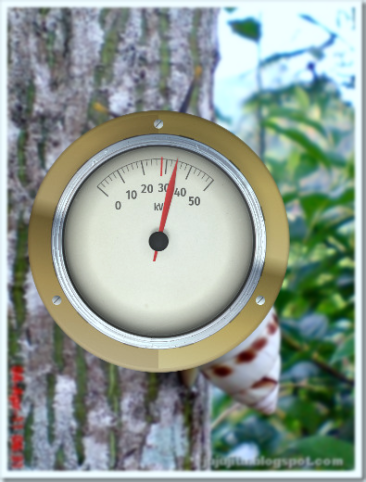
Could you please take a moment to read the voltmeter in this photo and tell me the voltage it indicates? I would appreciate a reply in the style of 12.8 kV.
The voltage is 34 kV
